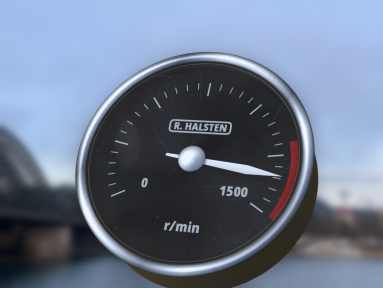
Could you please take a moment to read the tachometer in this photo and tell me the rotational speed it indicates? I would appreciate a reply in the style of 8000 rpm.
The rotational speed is 1350 rpm
